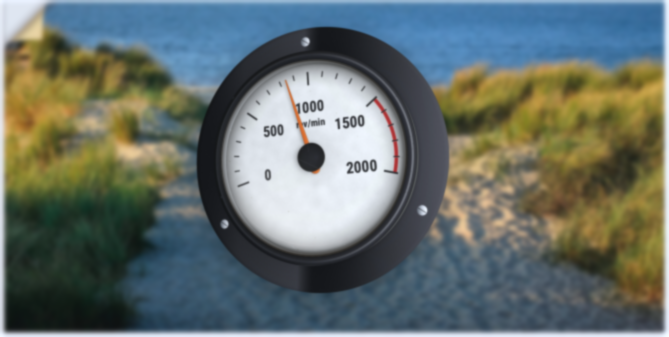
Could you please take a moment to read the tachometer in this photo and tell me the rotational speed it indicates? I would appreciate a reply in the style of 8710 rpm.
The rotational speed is 850 rpm
